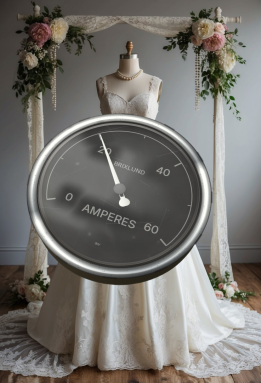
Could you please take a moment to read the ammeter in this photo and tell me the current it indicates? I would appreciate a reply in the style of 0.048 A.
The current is 20 A
